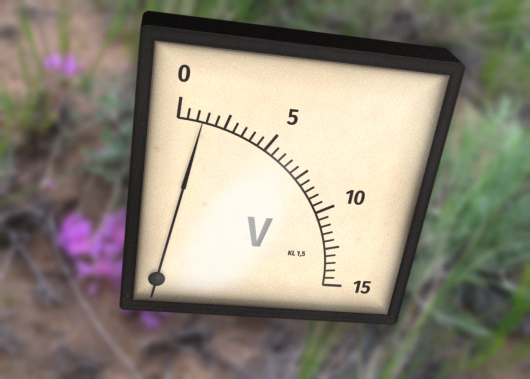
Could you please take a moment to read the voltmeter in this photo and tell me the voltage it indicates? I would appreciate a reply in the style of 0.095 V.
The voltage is 1.25 V
